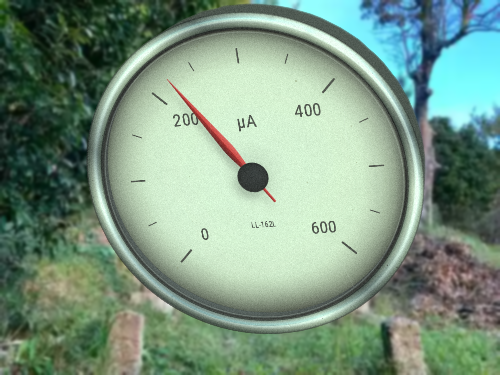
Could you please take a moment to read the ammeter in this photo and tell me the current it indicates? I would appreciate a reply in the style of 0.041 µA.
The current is 225 µA
